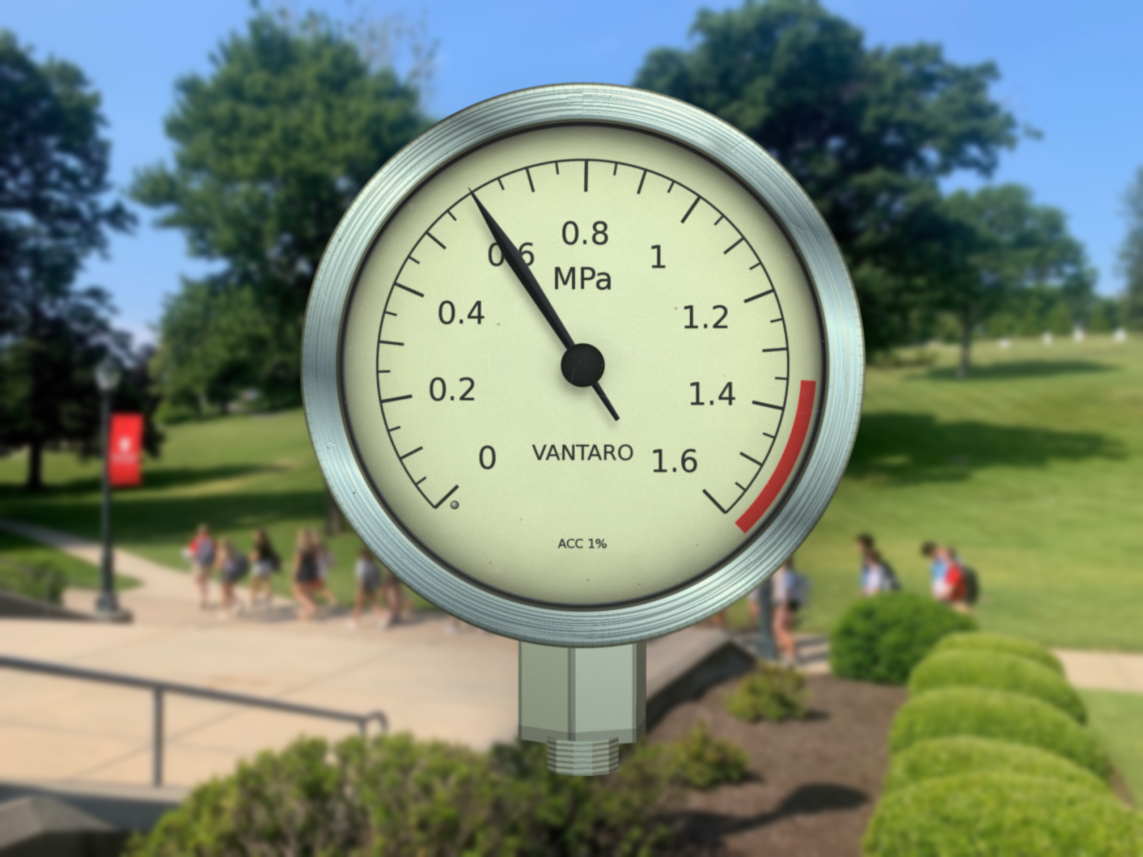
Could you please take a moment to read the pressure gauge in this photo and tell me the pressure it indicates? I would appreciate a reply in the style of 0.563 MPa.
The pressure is 0.6 MPa
